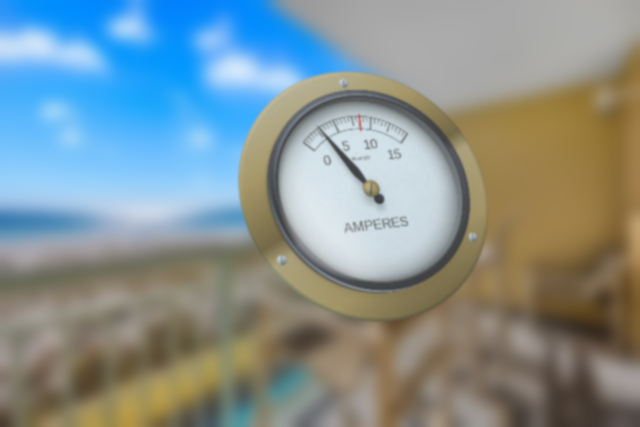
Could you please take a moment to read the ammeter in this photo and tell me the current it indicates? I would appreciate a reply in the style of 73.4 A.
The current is 2.5 A
